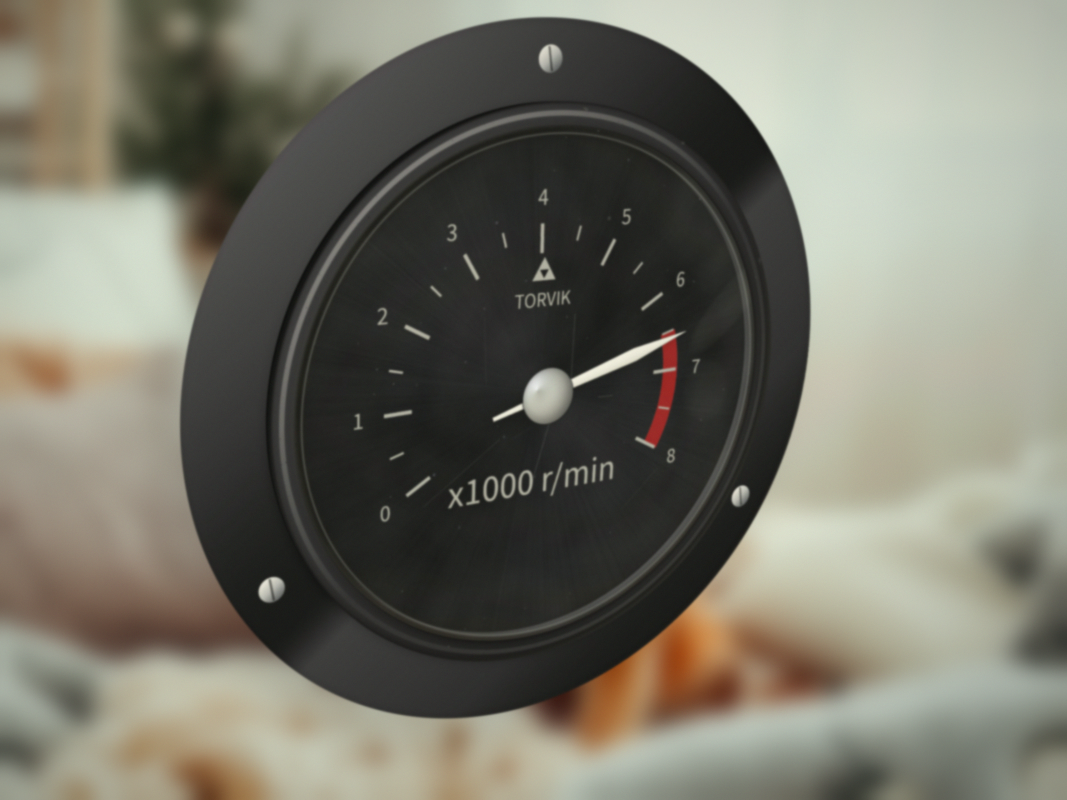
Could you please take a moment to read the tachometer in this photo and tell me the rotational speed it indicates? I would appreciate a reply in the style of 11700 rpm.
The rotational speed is 6500 rpm
